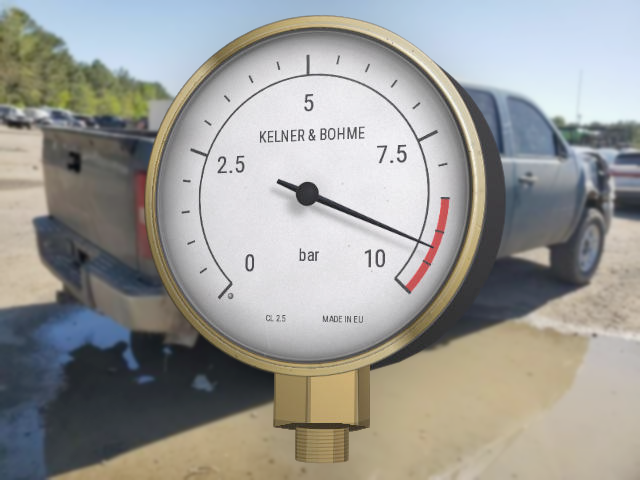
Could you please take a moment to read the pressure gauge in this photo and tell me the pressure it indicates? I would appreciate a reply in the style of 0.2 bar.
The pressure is 9.25 bar
